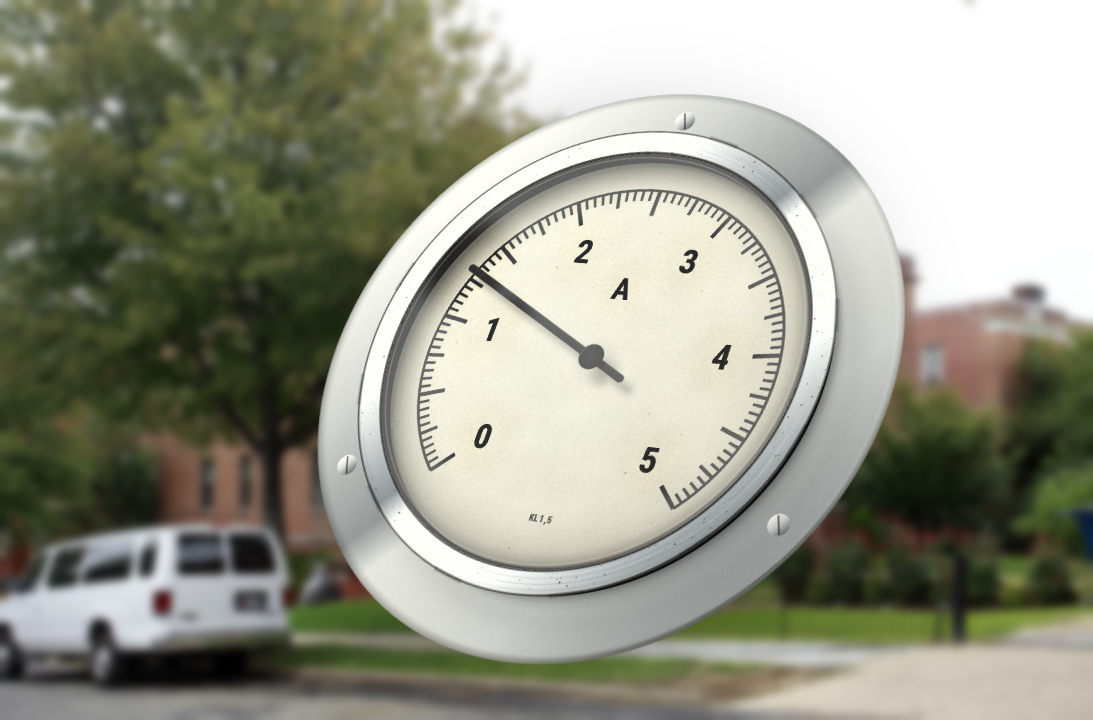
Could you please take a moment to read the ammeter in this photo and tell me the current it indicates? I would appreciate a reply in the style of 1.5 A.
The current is 1.3 A
